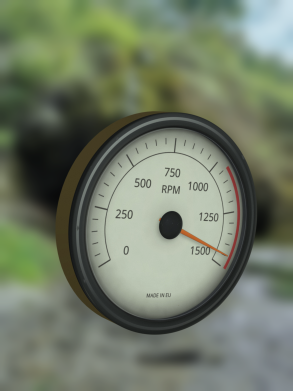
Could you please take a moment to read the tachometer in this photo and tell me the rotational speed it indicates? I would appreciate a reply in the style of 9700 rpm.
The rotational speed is 1450 rpm
